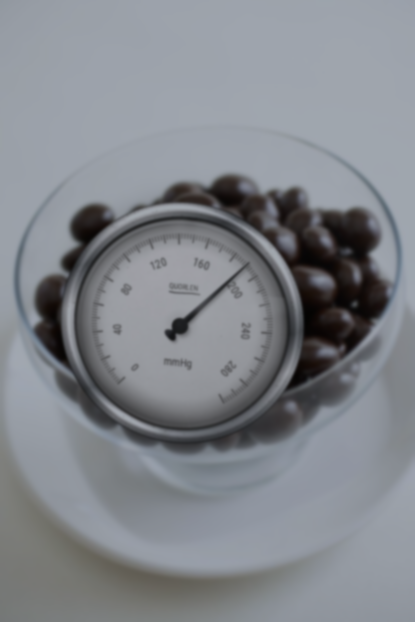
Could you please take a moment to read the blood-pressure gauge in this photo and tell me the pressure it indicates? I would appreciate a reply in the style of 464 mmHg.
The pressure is 190 mmHg
